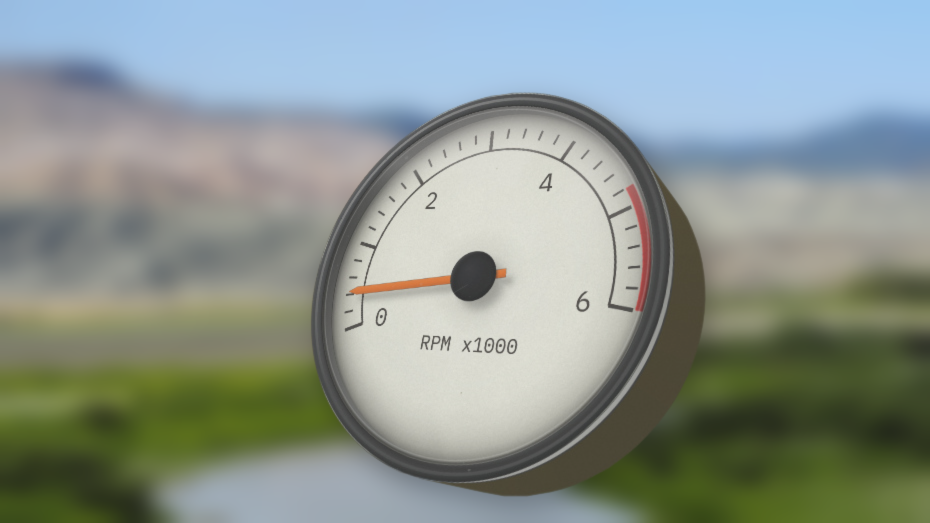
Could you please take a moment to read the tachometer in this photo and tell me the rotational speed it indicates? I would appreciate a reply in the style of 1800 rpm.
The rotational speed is 400 rpm
